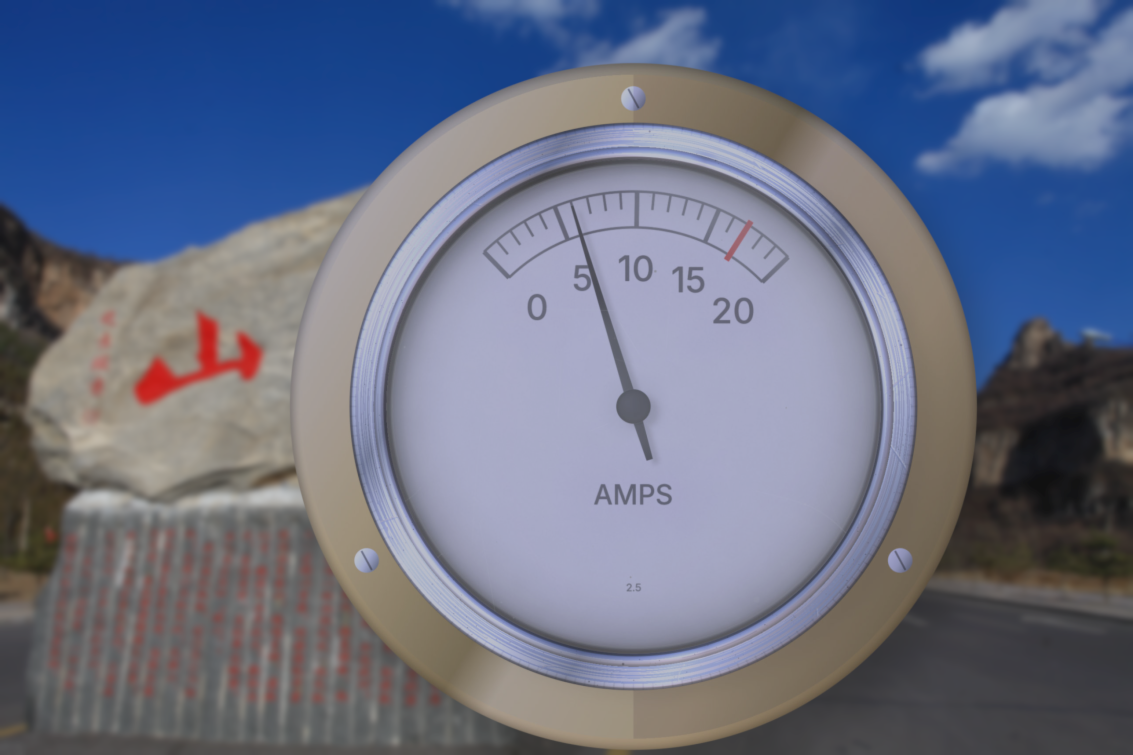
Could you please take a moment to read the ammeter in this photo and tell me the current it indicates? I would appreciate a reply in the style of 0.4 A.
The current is 6 A
